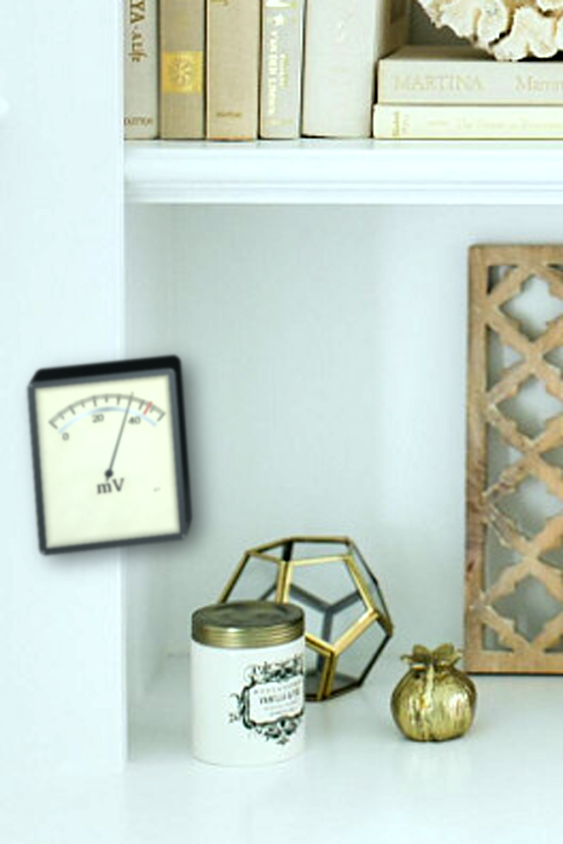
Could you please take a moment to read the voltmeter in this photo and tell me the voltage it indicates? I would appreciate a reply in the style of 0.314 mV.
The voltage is 35 mV
